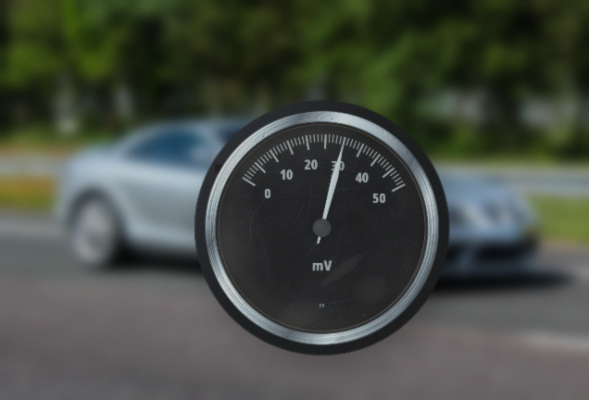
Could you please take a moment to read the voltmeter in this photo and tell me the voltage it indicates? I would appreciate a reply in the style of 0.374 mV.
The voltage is 30 mV
